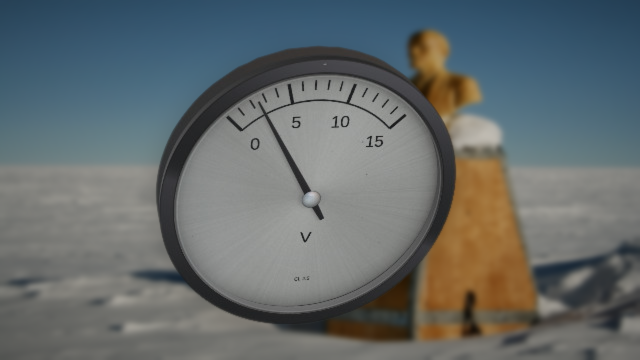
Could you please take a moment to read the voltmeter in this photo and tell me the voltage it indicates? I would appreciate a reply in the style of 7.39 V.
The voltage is 2.5 V
